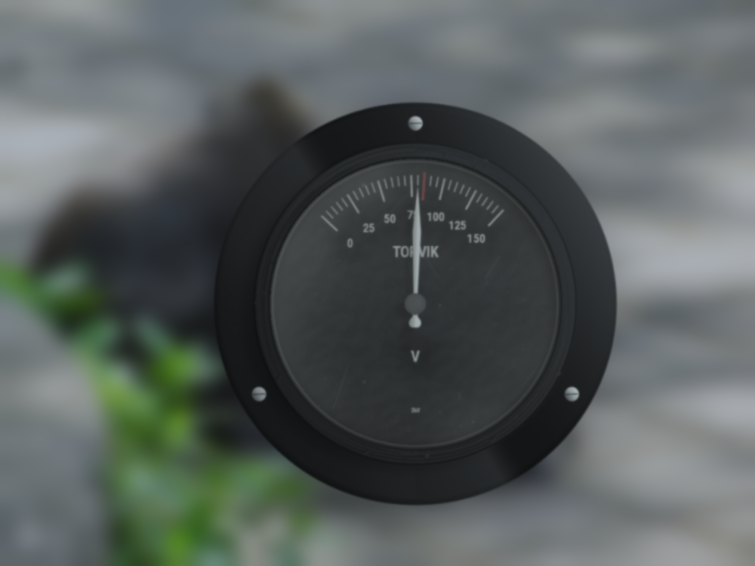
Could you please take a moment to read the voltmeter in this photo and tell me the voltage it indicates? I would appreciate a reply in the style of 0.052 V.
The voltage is 80 V
